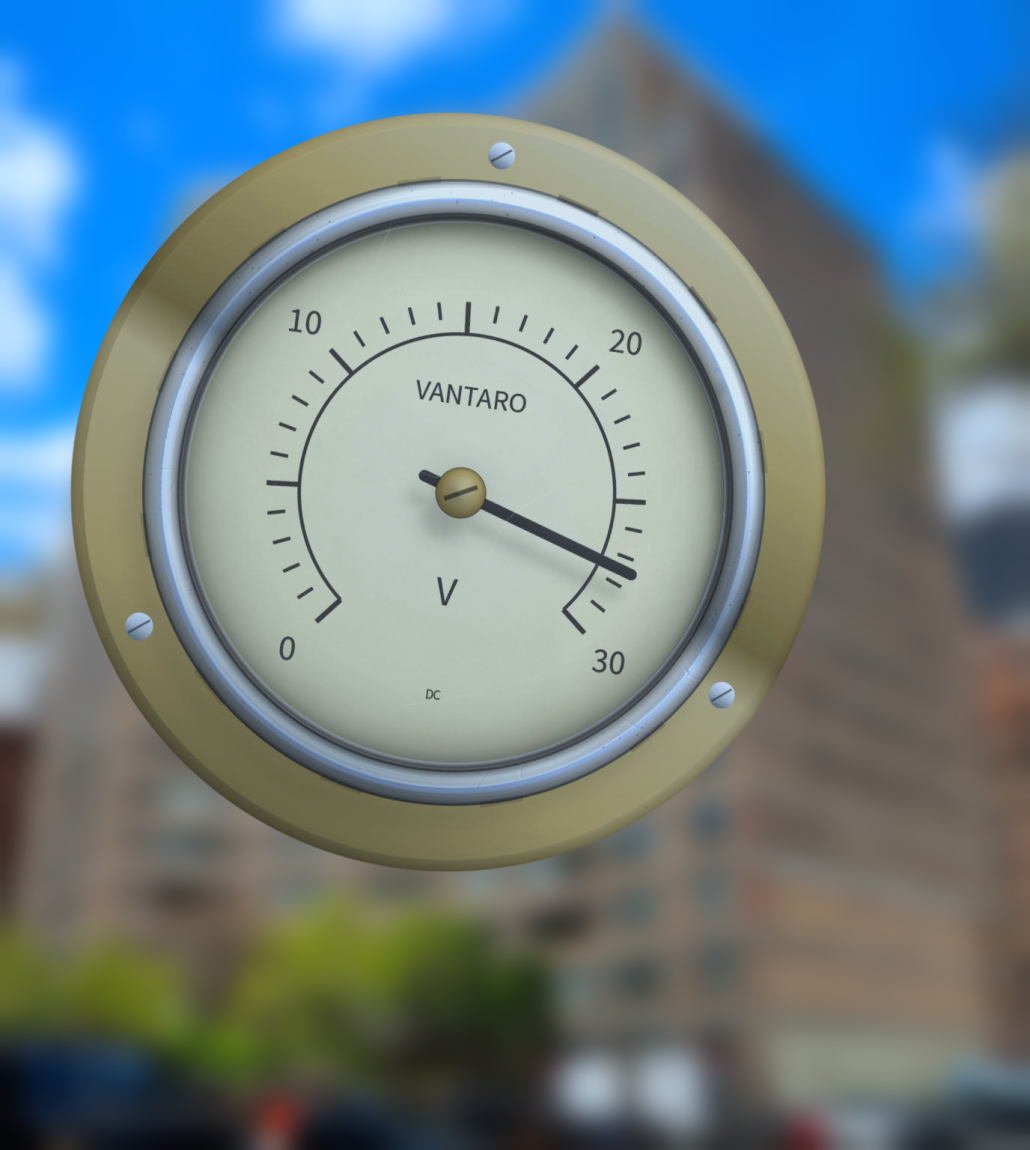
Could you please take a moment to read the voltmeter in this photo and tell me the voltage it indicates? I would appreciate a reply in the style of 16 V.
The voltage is 27.5 V
